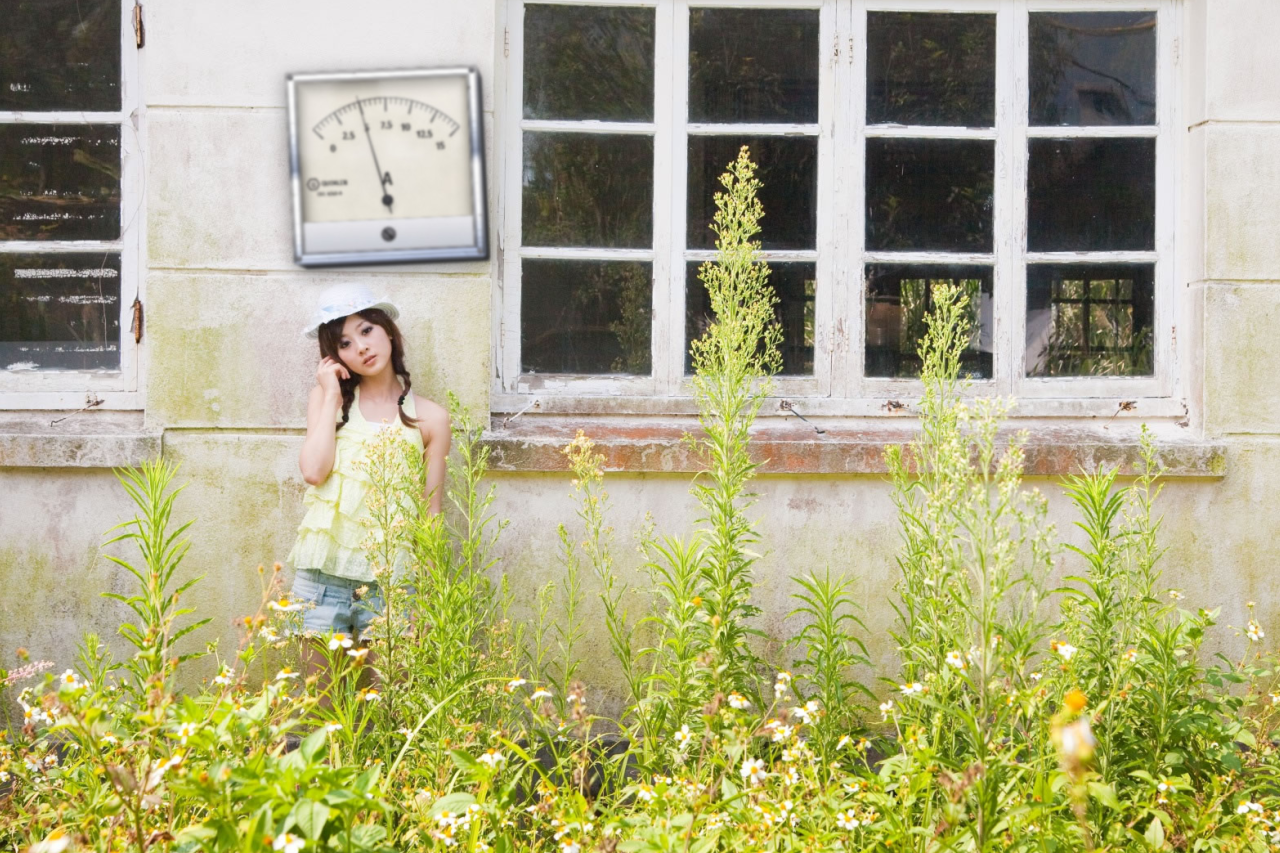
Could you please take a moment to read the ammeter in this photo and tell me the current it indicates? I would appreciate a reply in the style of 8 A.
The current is 5 A
